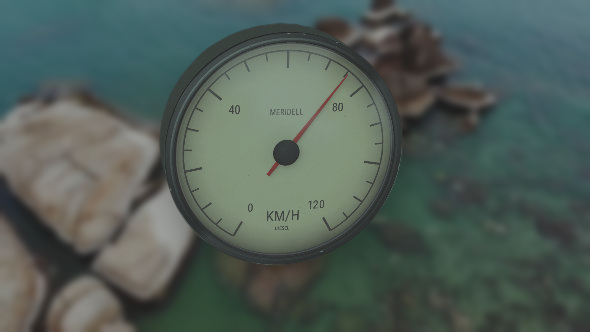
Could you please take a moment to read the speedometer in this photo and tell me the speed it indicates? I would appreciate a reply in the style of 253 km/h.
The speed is 75 km/h
